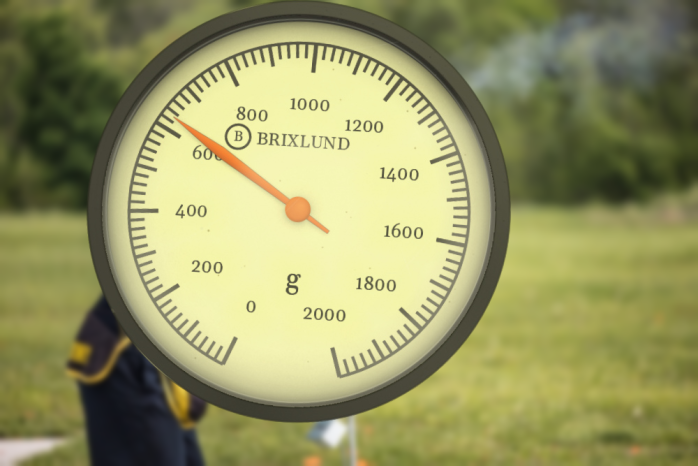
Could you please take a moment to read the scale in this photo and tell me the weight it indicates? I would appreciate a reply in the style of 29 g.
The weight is 630 g
